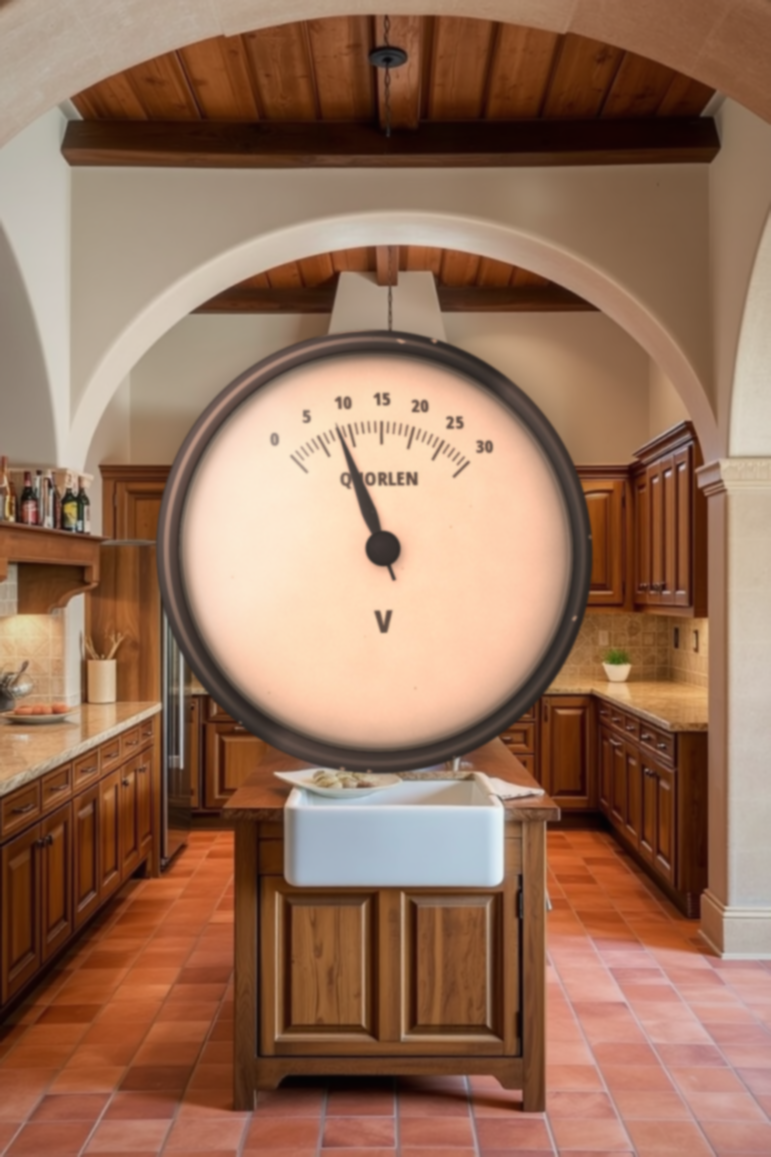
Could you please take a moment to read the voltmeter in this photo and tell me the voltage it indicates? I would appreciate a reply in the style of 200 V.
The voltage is 8 V
